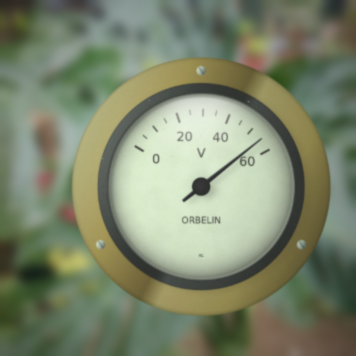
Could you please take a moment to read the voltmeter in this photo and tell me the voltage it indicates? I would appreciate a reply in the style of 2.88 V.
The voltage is 55 V
